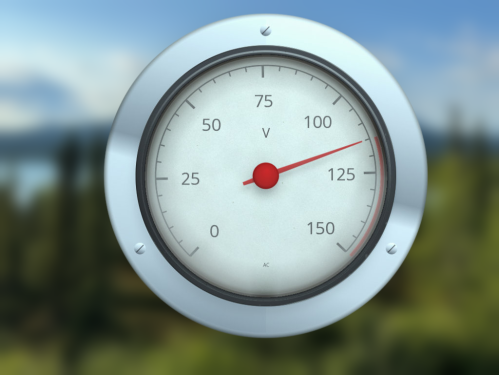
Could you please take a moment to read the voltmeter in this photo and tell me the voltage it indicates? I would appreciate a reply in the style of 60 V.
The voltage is 115 V
